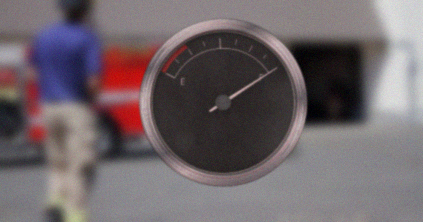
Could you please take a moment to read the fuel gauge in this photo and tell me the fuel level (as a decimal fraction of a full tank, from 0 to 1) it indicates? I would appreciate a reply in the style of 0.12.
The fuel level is 1
